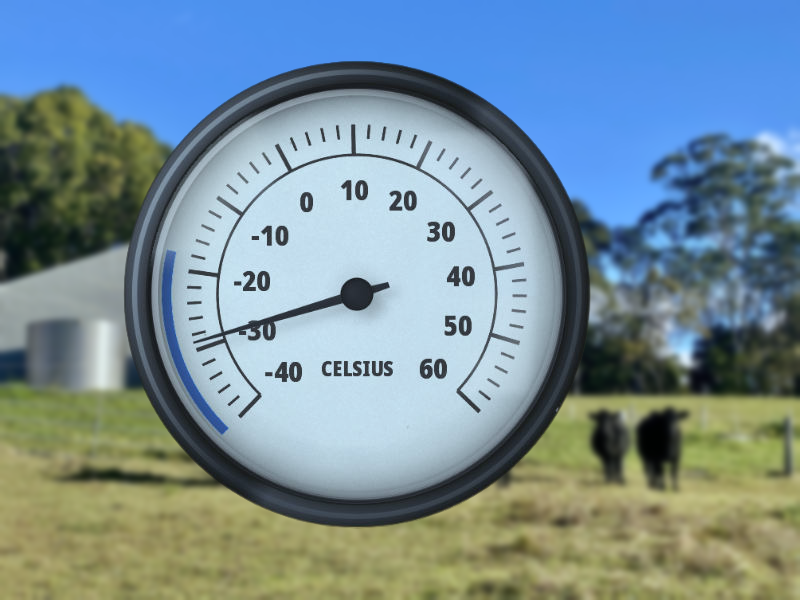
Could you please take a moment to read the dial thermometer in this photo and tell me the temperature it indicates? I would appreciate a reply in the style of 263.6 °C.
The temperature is -29 °C
